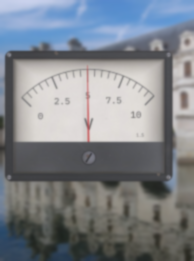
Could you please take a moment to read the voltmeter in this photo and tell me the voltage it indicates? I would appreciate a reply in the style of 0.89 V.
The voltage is 5 V
